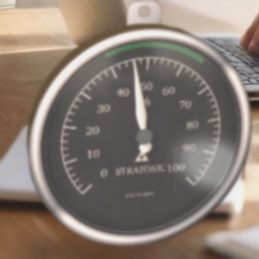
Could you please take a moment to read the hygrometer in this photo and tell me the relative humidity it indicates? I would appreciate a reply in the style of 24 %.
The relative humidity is 46 %
